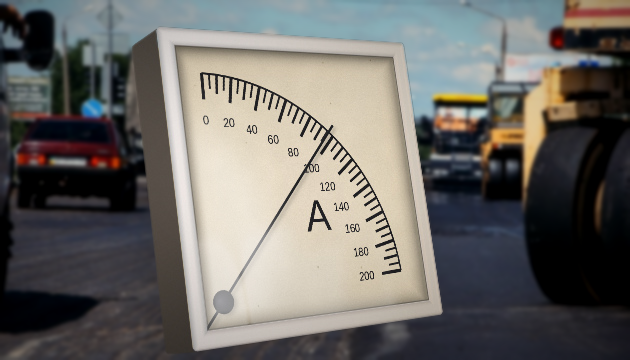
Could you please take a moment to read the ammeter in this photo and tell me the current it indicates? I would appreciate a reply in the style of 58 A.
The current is 95 A
